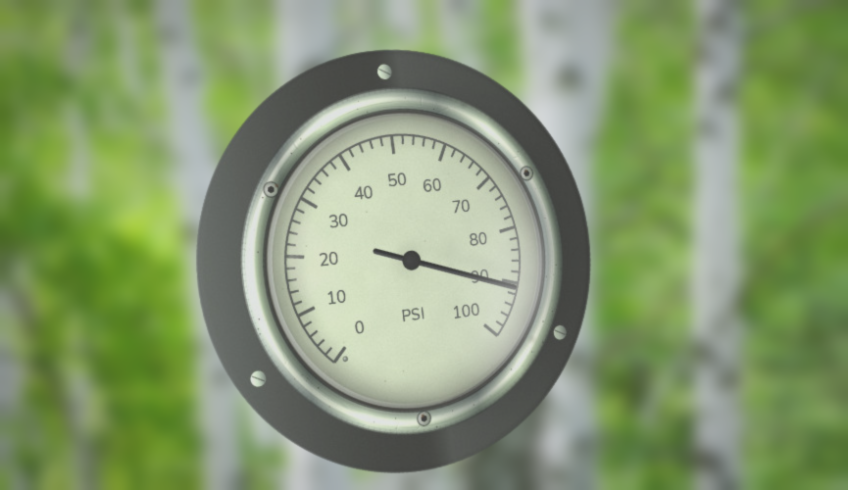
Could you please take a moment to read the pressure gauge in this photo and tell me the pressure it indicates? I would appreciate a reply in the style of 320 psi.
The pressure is 91 psi
